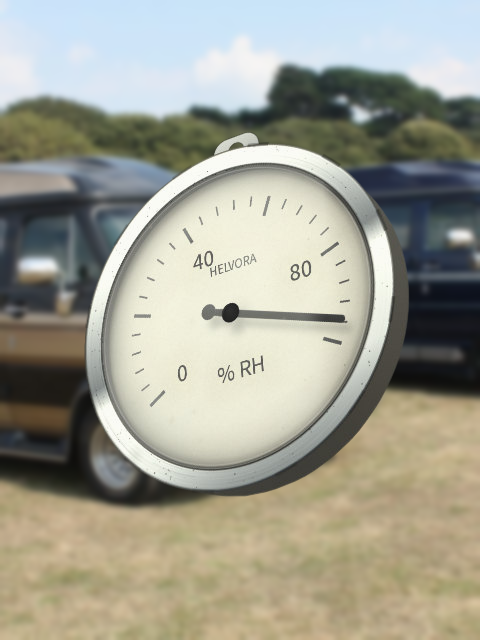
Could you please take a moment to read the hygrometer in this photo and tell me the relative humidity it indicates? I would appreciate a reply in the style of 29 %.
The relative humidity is 96 %
